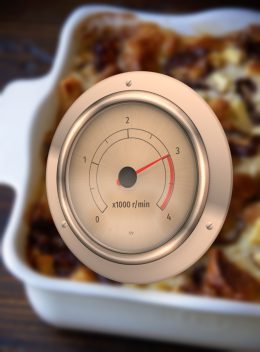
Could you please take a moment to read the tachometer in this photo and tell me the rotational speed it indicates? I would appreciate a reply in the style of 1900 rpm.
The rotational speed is 3000 rpm
